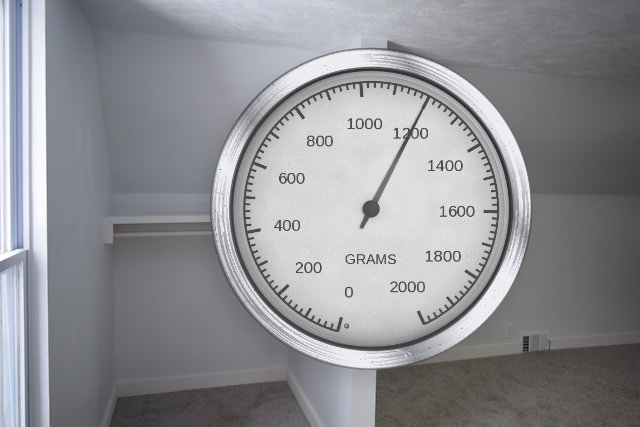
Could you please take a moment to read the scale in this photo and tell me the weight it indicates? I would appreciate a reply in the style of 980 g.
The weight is 1200 g
